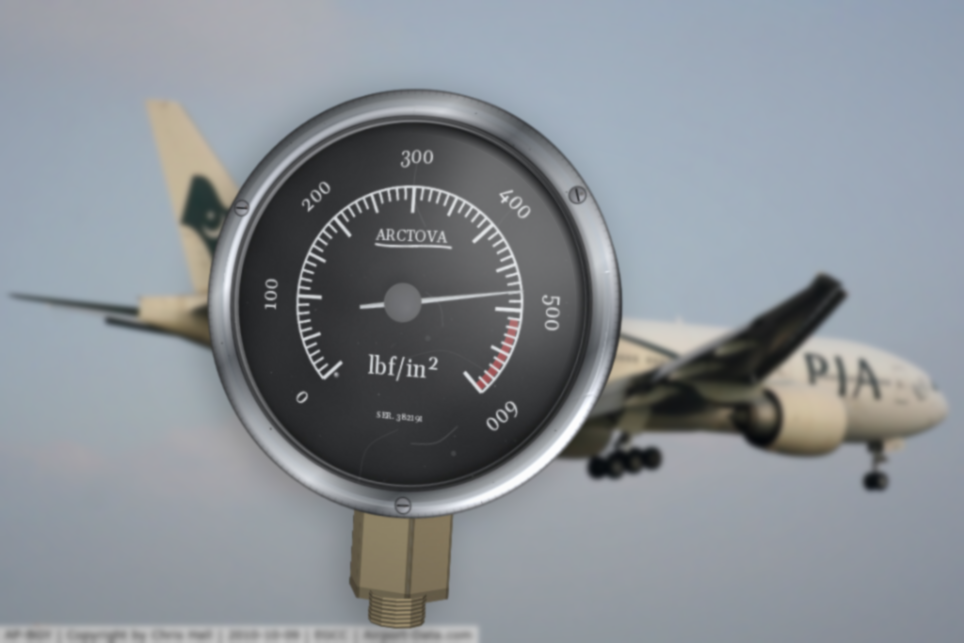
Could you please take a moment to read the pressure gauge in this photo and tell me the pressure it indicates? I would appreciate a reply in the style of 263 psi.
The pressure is 480 psi
